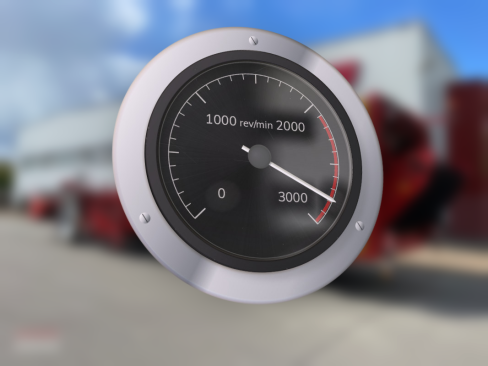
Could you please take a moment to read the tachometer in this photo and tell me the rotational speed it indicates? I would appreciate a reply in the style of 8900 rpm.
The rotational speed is 2800 rpm
